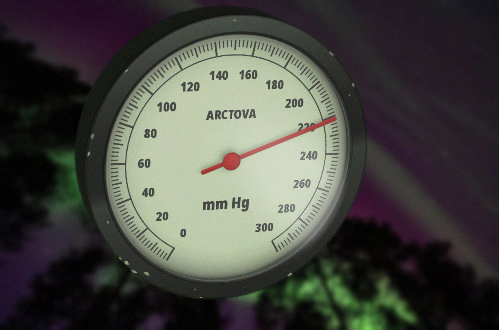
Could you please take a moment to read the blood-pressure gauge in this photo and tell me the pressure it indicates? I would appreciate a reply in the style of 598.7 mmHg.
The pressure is 220 mmHg
